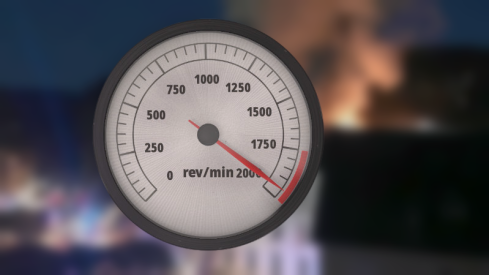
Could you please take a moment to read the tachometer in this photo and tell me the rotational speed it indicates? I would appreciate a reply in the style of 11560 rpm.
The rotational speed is 1950 rpm
